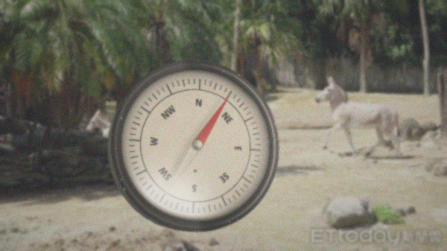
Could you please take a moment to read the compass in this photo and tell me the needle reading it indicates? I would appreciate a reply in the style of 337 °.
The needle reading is 30 °
